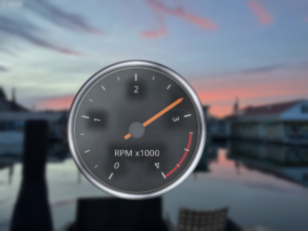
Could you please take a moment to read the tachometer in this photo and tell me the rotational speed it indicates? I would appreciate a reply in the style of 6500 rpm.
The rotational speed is 2750 rpm
